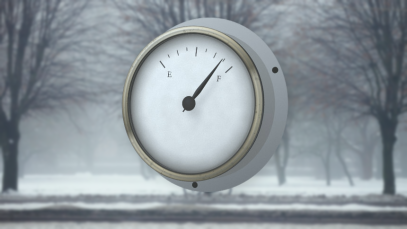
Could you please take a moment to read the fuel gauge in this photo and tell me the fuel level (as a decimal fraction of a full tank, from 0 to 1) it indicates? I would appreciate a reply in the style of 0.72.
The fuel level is 0.875
